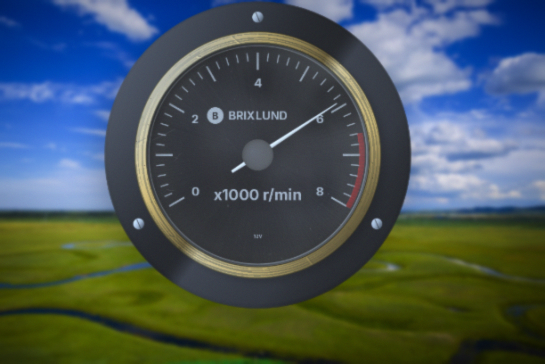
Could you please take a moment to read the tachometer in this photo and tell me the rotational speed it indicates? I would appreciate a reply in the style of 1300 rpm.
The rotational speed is 5900 rpm
